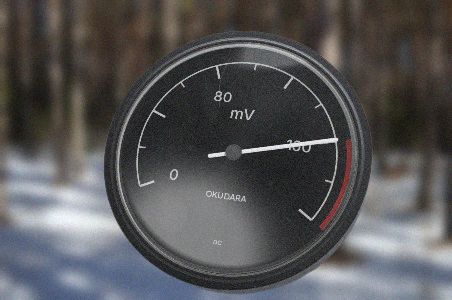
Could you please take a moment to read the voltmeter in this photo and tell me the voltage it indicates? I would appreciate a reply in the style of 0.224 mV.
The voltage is 160 mV
